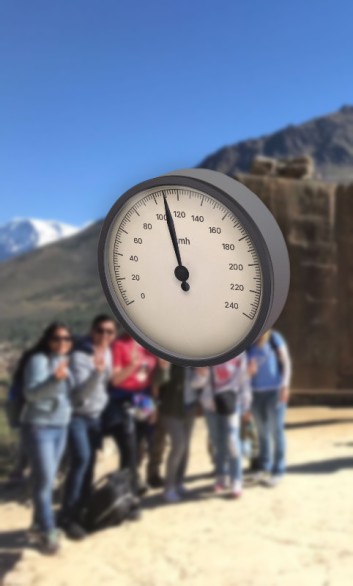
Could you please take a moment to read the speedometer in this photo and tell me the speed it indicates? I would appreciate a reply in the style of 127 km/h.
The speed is 110 km/h
